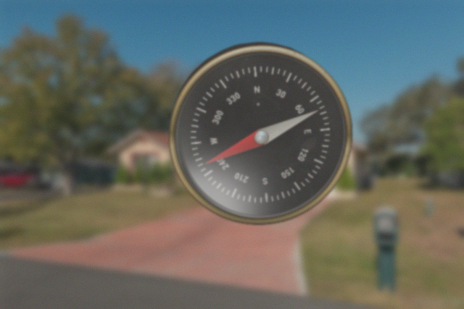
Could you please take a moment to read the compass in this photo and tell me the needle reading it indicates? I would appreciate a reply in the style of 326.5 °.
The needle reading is 250 °
